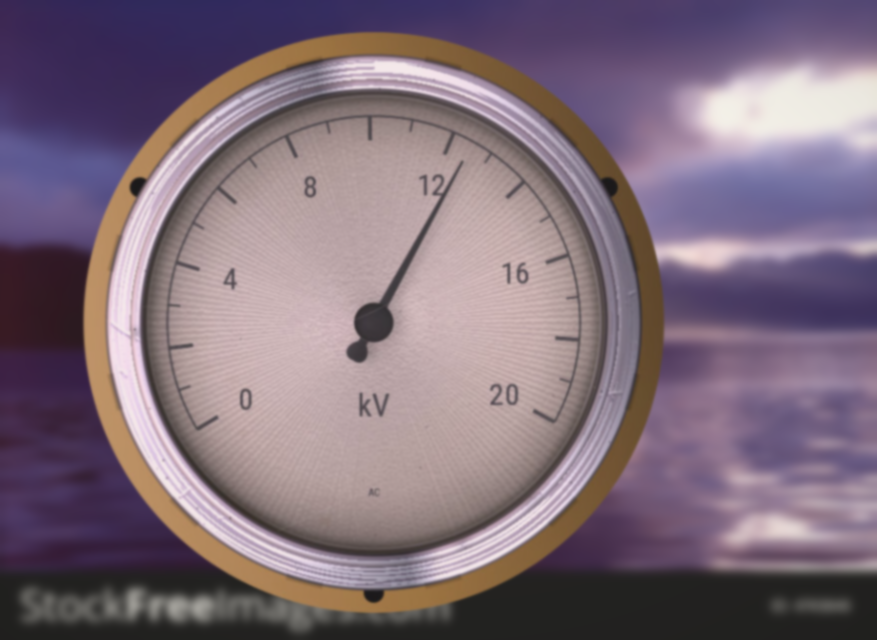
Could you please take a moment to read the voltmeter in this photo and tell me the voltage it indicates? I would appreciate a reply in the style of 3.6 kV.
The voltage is 12.5 kV
